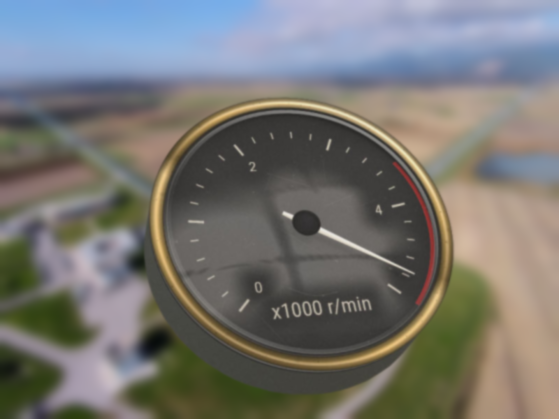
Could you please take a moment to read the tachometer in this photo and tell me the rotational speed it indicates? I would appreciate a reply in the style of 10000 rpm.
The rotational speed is 4800 rpm
